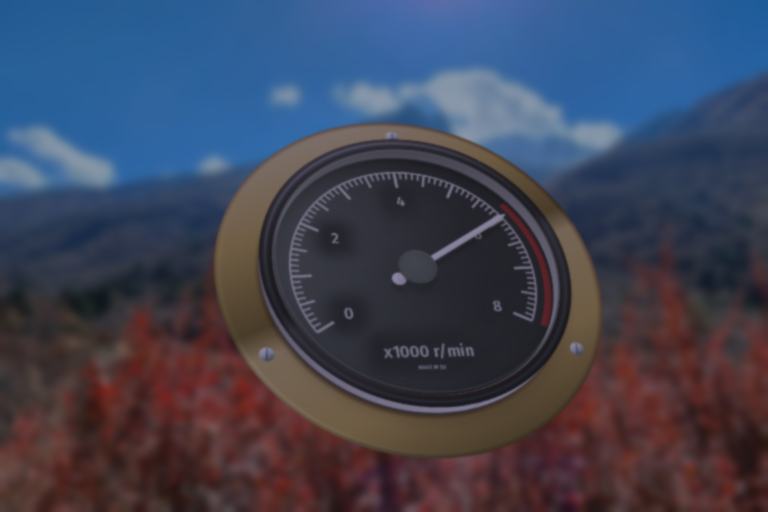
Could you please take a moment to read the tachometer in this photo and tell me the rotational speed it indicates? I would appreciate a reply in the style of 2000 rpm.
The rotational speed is 6000 rpm
